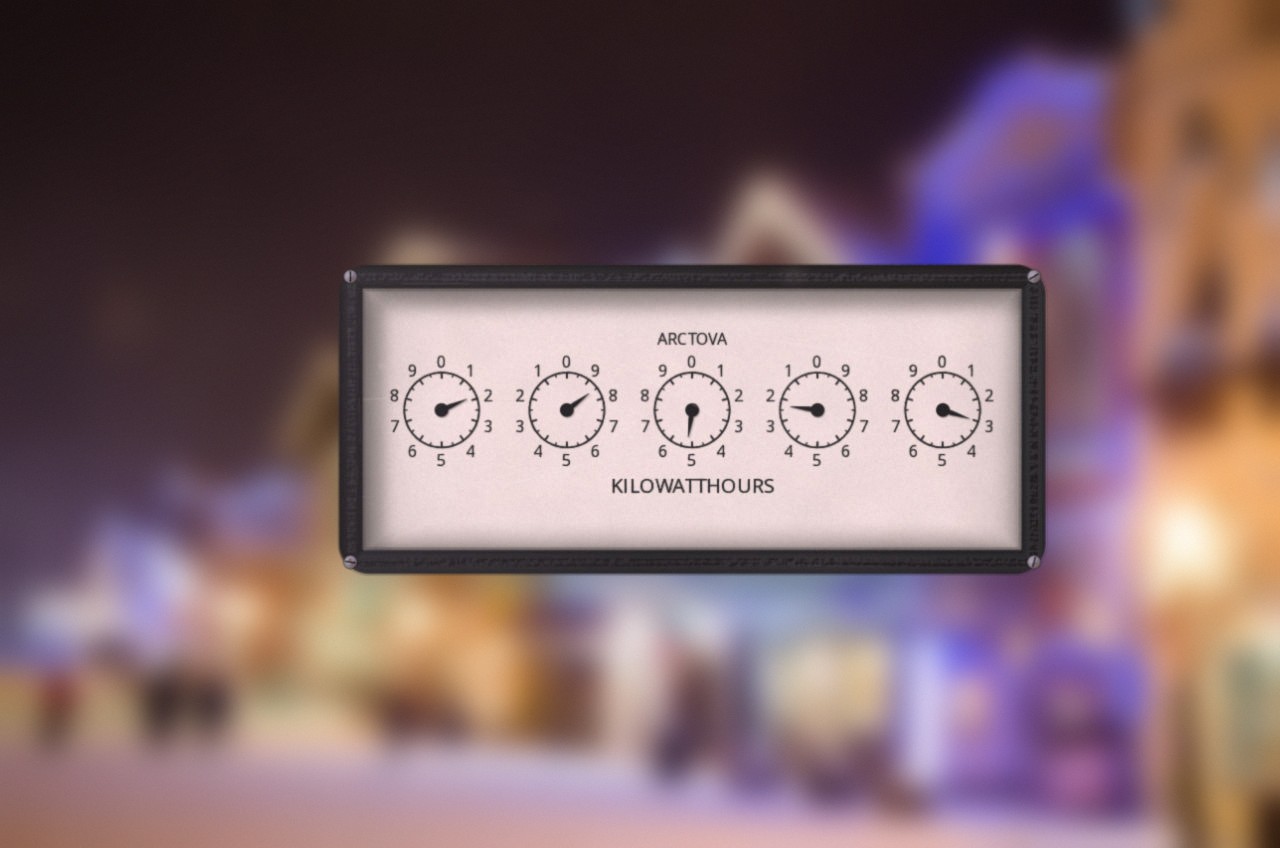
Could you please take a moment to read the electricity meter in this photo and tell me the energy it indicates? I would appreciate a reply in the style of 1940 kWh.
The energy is 18523 kWh
